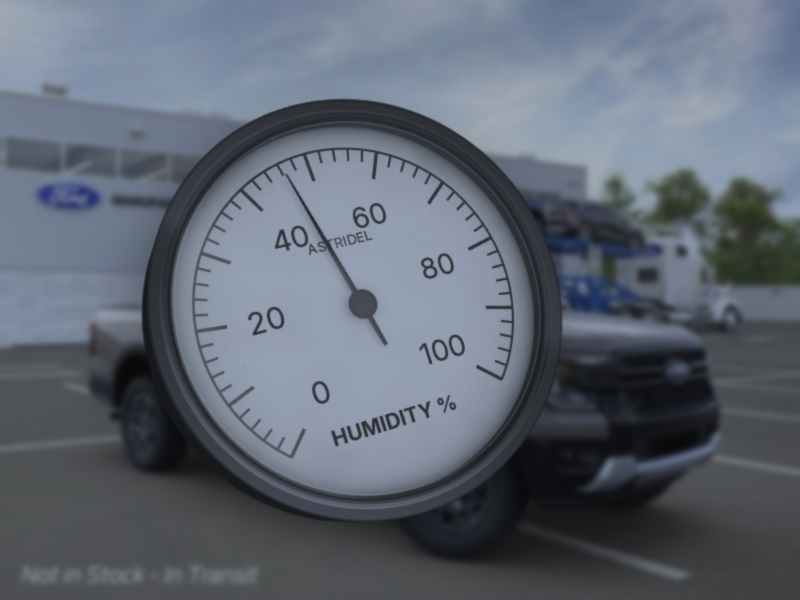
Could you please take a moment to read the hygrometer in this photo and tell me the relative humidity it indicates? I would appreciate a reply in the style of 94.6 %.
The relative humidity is 46 %
